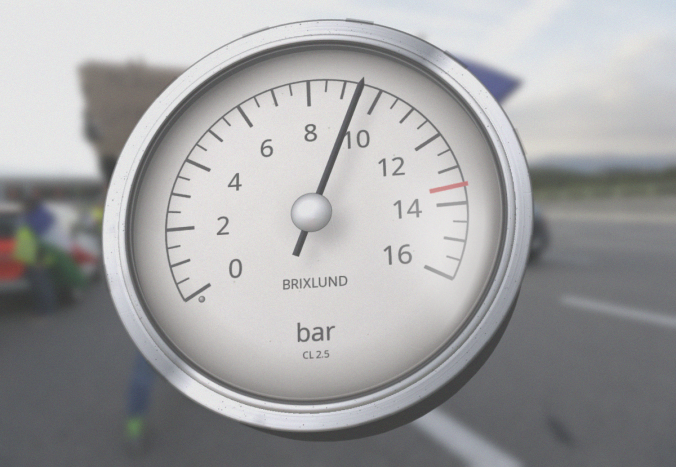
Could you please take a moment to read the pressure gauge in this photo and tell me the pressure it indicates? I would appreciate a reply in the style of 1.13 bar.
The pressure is 9.5 bar
